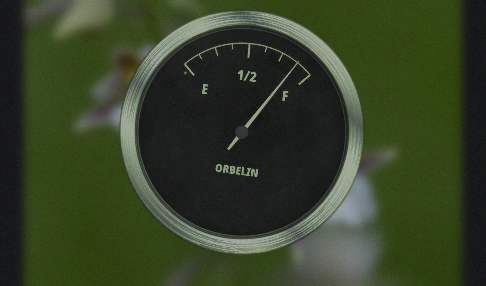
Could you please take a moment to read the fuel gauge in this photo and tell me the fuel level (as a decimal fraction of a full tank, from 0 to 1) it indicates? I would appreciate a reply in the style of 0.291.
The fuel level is 0.875
